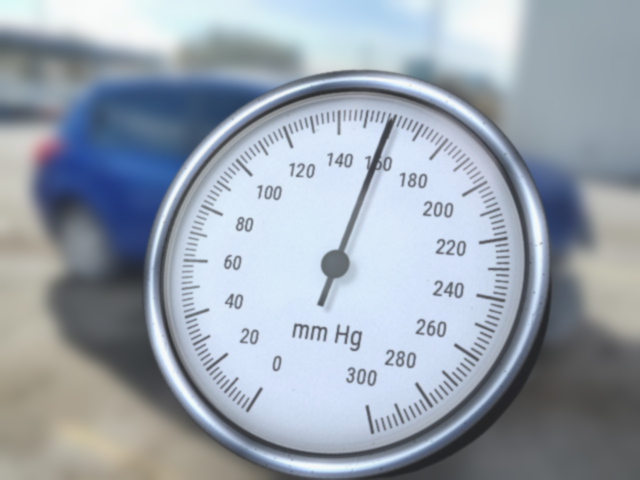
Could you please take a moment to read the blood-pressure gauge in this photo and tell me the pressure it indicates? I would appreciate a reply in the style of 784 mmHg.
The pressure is 160 mmHg
